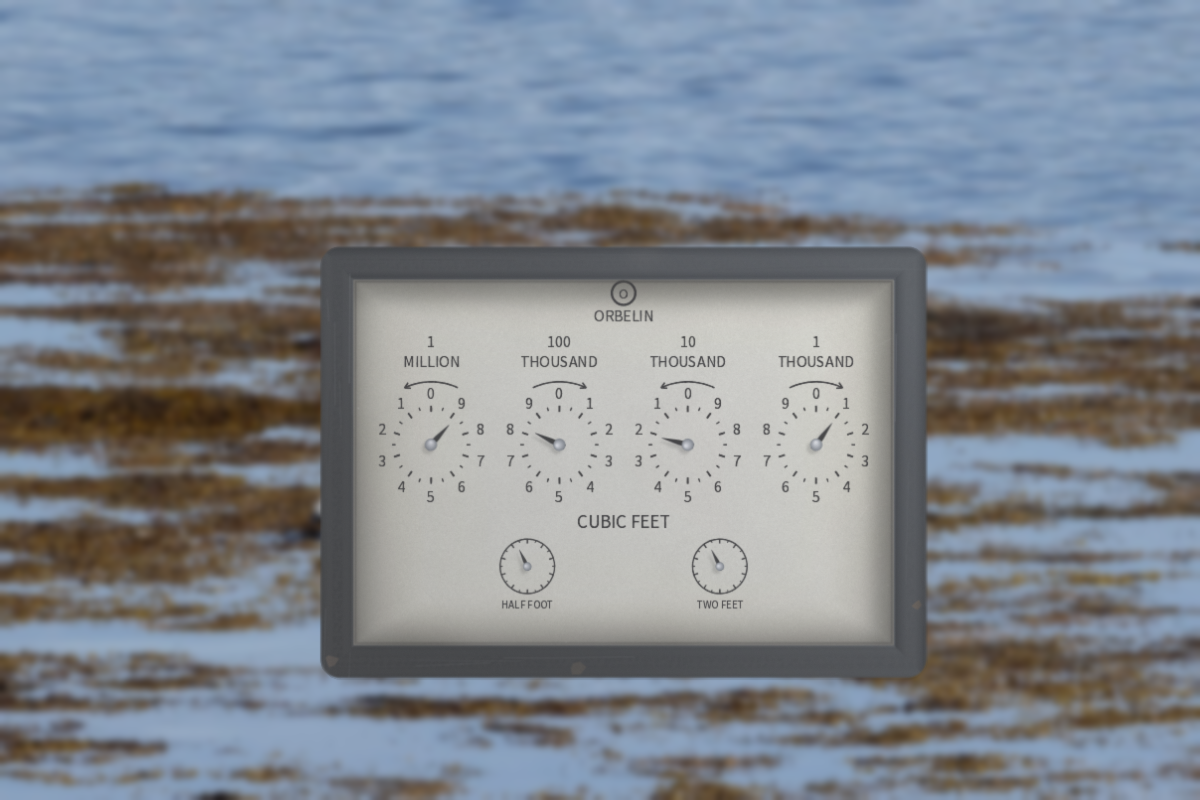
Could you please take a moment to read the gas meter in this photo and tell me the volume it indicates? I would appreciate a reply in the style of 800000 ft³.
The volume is 882100 ft³
